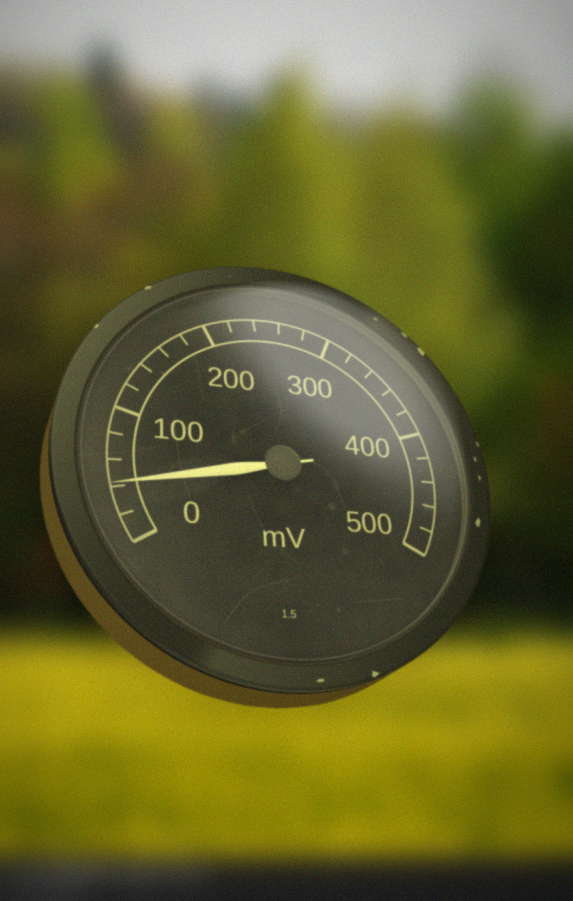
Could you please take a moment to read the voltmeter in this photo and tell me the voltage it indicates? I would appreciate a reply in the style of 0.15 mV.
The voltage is 40 mV
